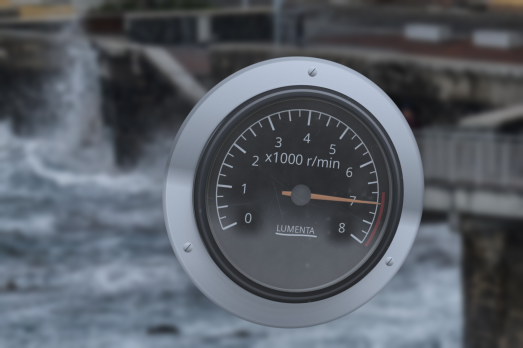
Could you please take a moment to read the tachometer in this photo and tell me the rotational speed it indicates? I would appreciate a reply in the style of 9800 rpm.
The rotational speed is 7000 rpm
